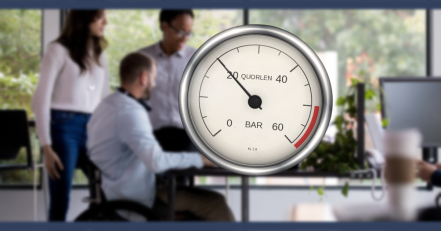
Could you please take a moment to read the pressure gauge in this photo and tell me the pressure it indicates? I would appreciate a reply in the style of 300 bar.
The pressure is 20 bar
